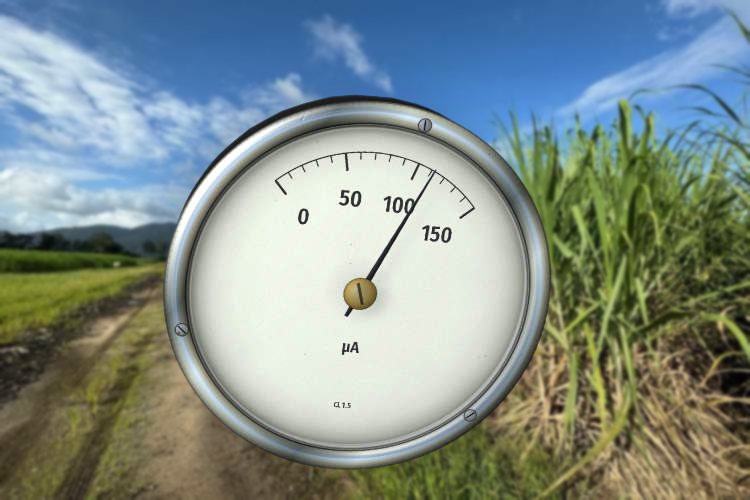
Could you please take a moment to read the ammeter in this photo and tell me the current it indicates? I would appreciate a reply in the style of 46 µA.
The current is 110 µA
